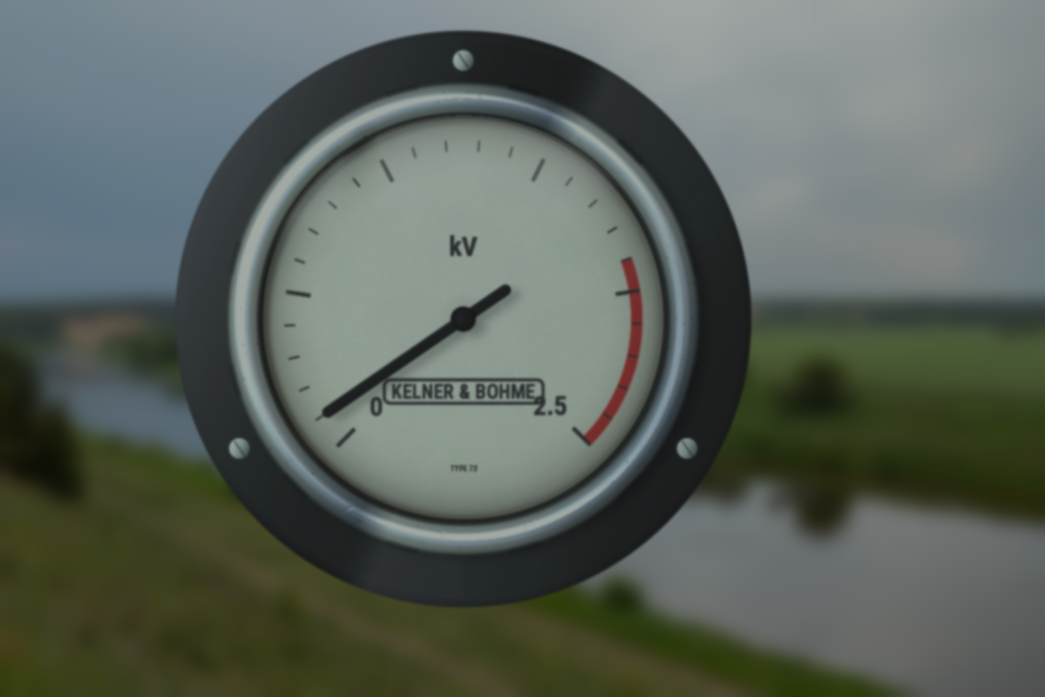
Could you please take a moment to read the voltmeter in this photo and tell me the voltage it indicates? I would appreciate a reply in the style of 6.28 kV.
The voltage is 0.1 kV
